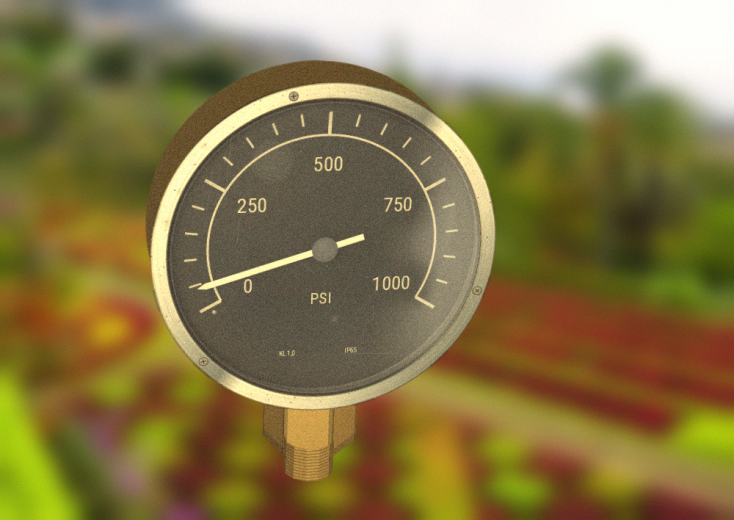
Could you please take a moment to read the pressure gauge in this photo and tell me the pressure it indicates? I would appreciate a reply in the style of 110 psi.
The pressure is 50 psi
